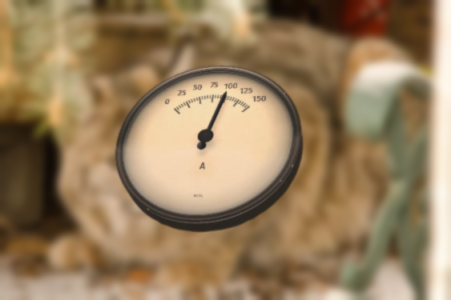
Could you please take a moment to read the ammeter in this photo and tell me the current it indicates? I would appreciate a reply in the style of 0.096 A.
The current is 100 A
